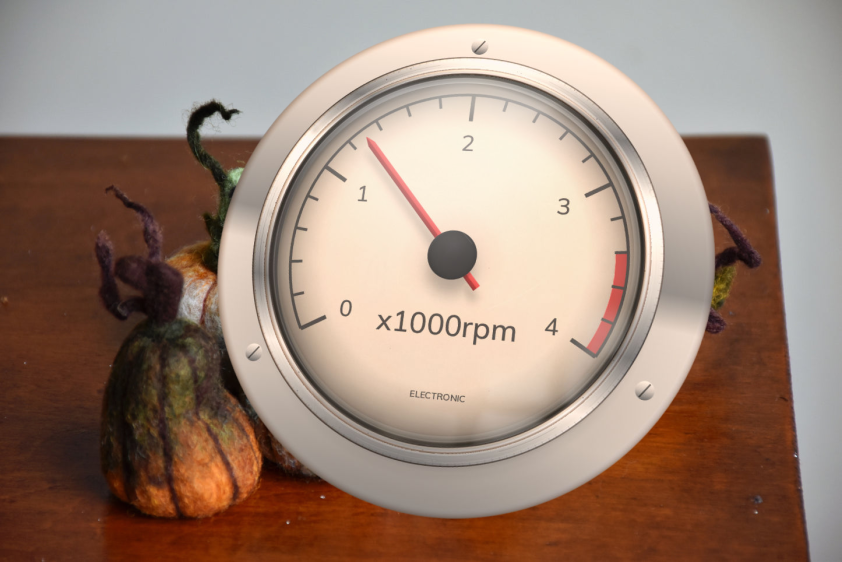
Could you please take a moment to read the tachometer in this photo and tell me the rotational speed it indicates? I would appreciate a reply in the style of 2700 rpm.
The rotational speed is 1300 rpm
